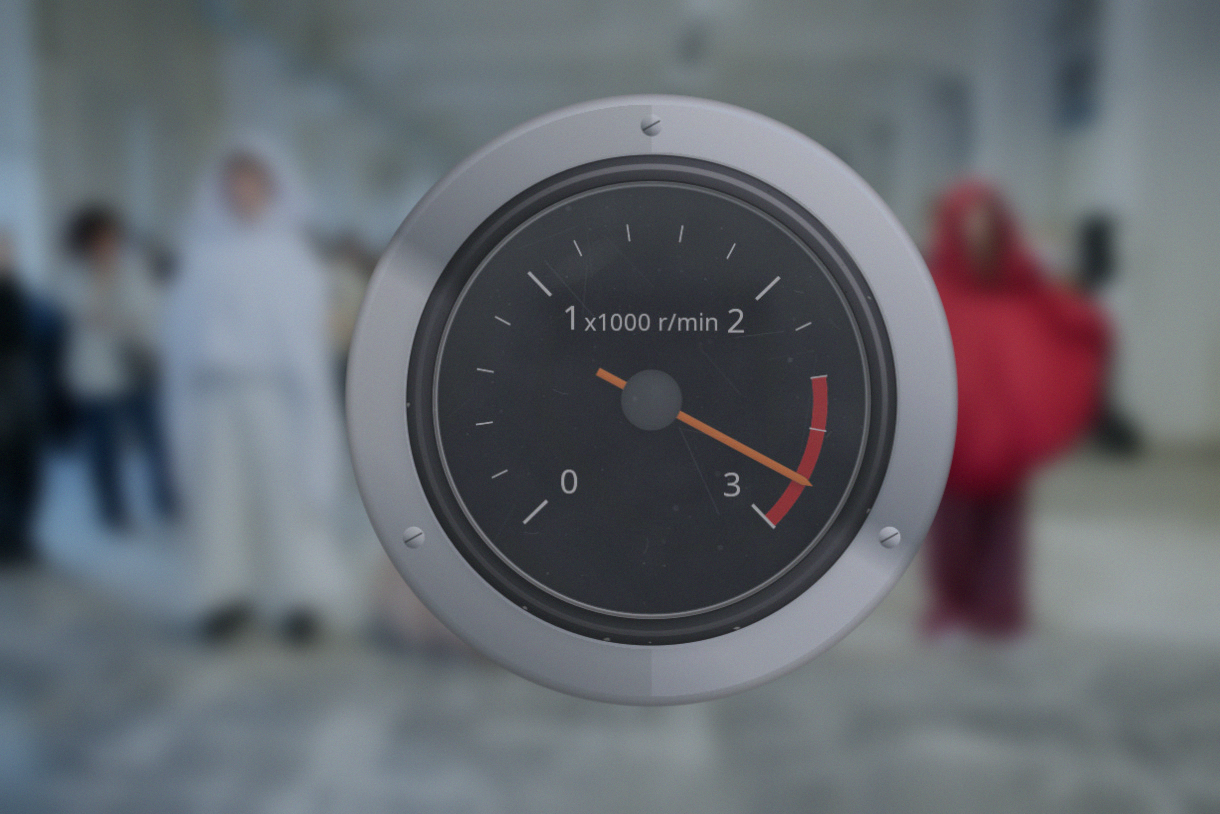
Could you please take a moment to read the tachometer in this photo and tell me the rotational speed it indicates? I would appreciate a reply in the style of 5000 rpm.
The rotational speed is 2800 rpm
